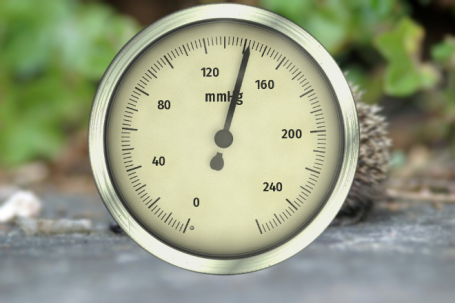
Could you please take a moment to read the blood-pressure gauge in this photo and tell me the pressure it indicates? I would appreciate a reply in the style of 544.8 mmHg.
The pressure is 142 mmHg
